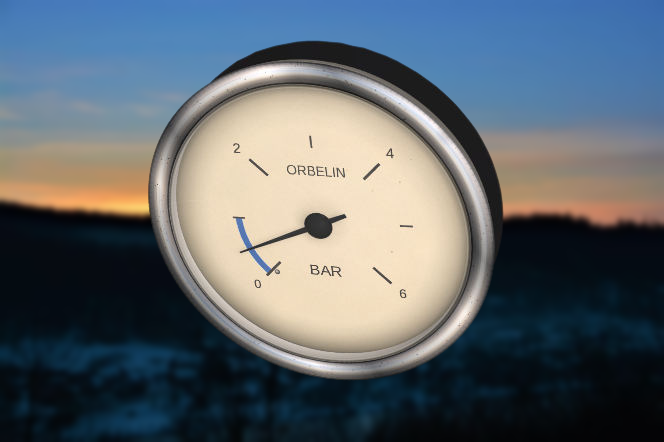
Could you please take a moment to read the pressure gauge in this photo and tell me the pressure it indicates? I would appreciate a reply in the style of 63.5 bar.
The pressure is 0.5 bar
